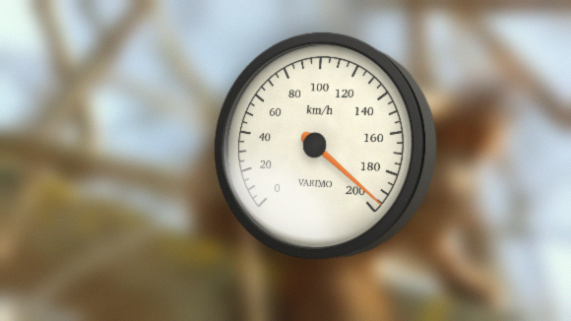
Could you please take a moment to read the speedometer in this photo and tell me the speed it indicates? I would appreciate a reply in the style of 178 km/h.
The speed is 195 km/h
